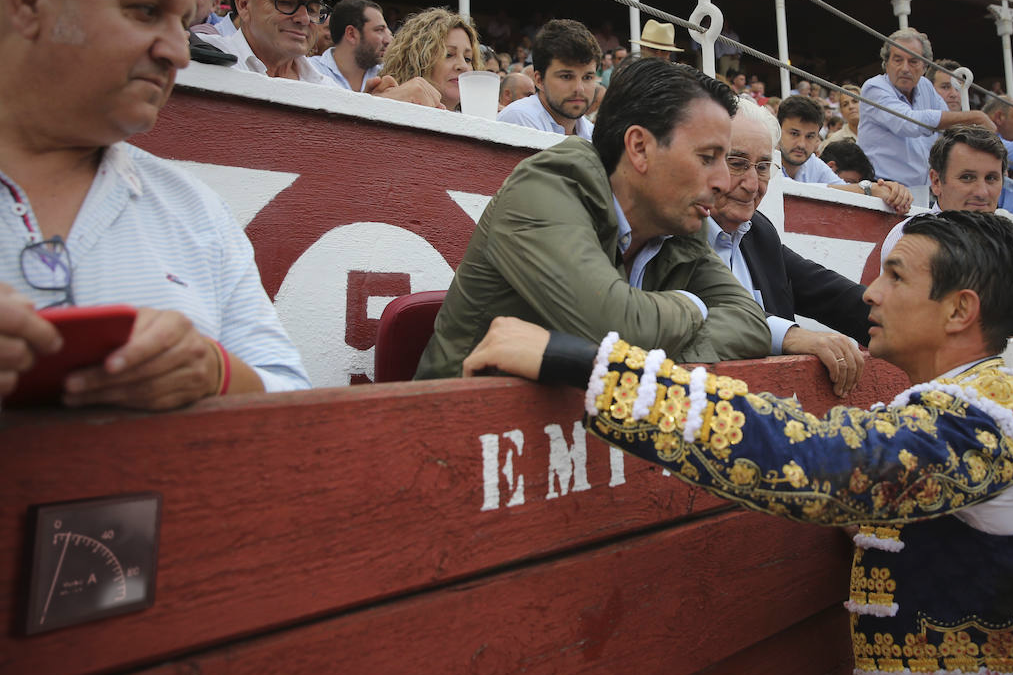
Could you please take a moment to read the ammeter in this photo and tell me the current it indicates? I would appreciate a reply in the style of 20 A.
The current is 10 A
